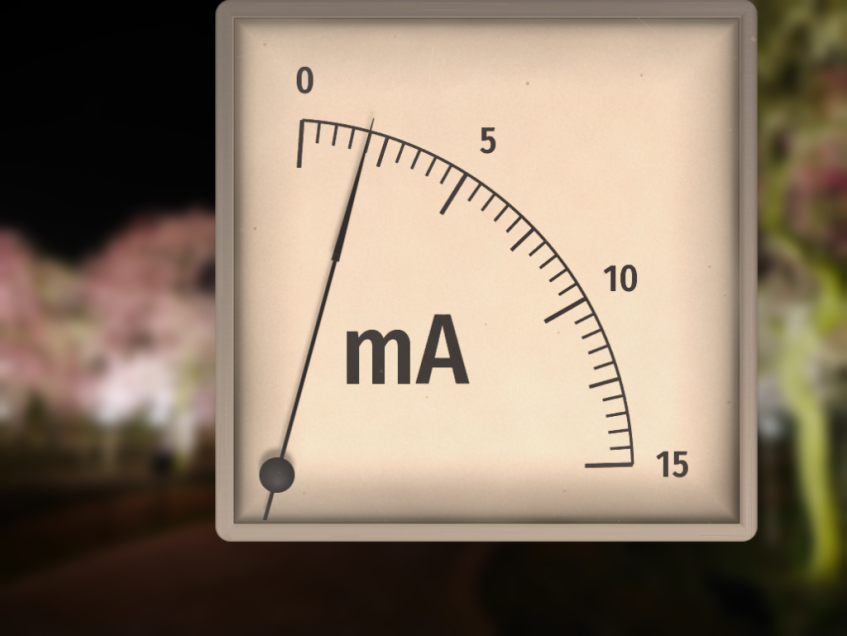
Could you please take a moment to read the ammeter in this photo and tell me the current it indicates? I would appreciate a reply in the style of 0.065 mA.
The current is 2 mA
